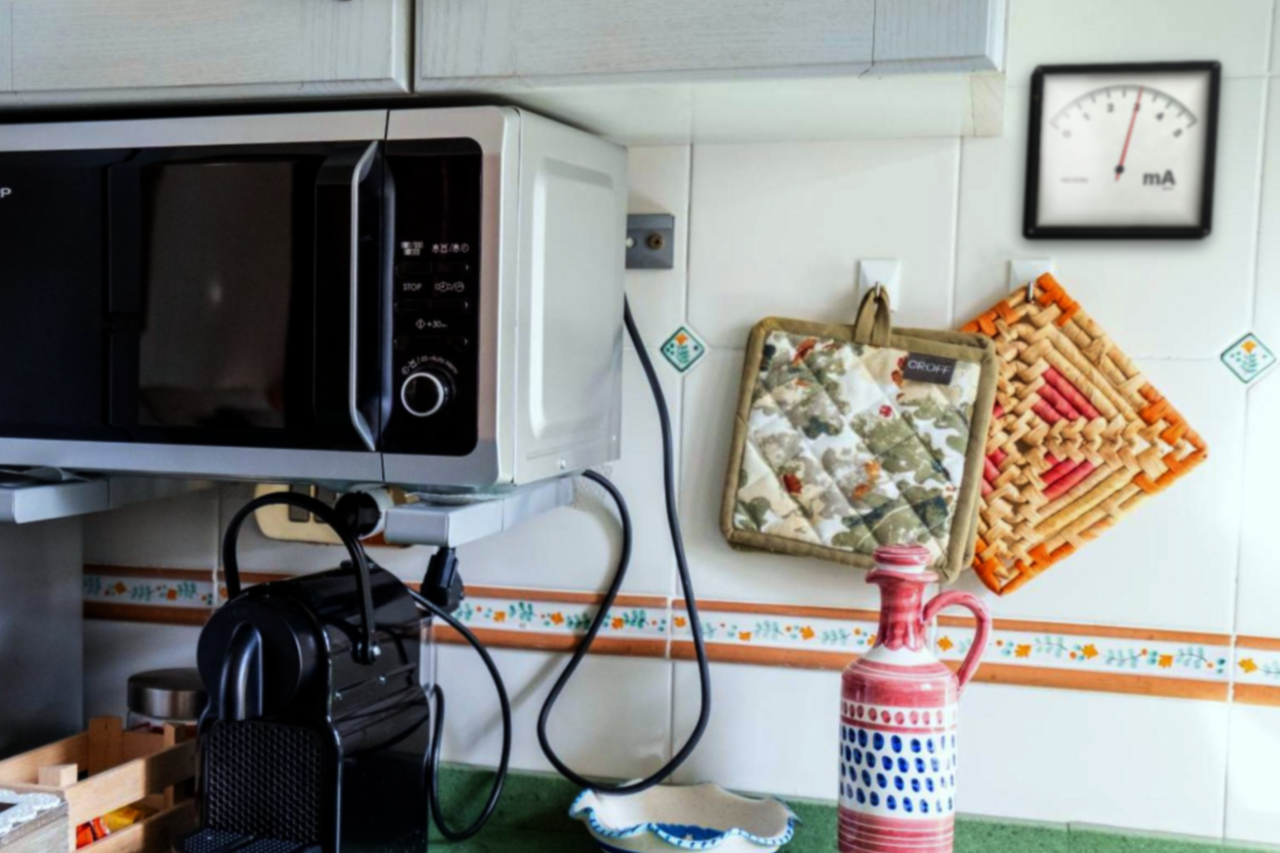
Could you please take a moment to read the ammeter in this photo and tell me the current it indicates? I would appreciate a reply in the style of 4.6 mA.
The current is 3 mA
